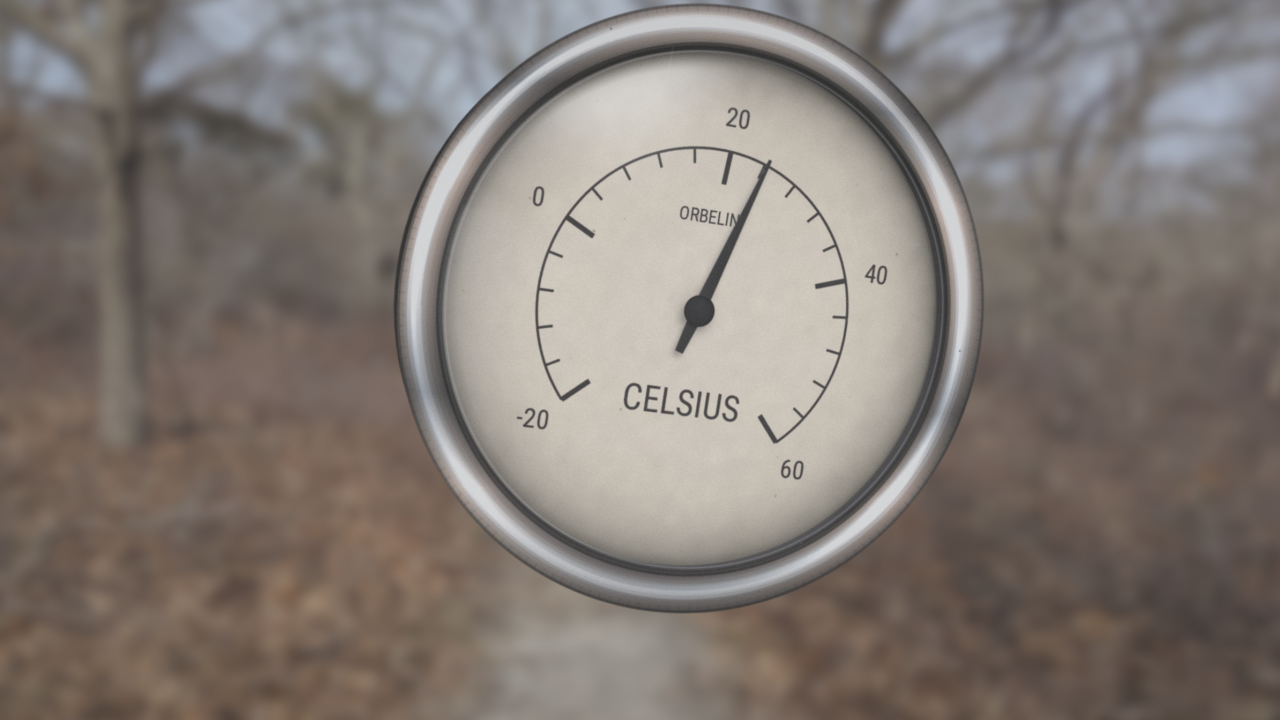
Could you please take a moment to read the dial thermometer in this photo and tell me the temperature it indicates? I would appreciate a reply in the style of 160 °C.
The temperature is 24 °C
